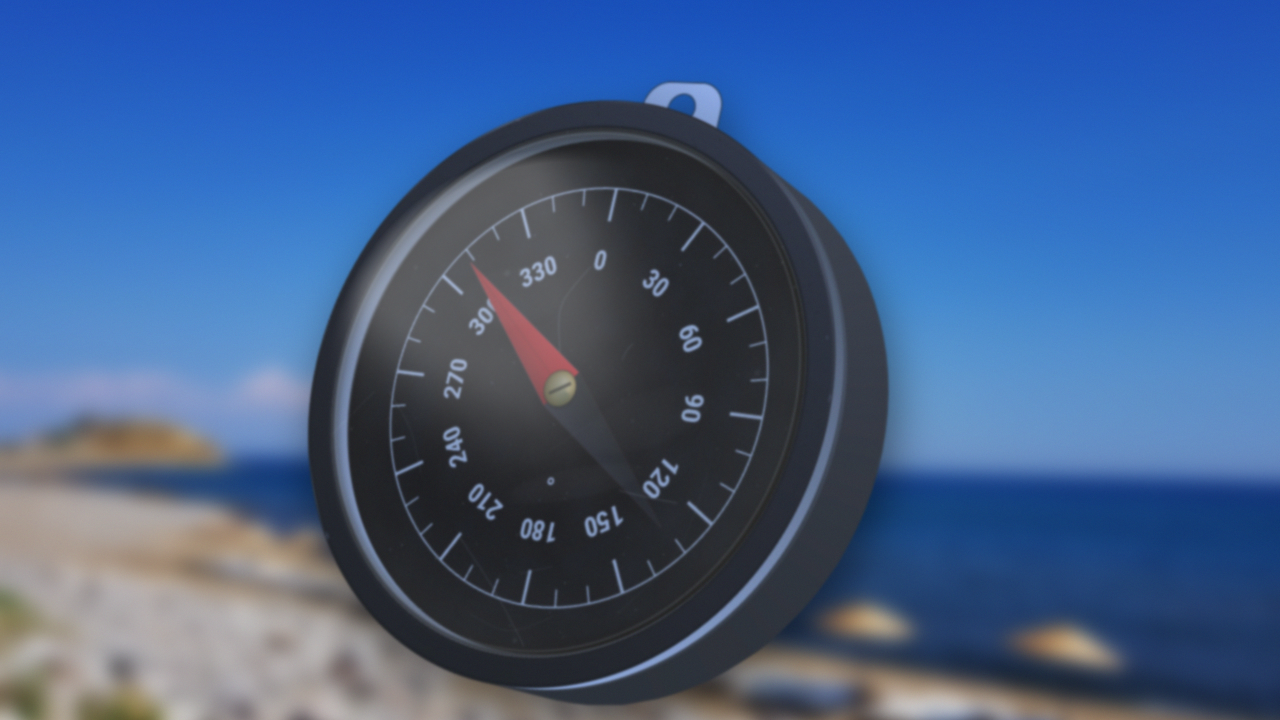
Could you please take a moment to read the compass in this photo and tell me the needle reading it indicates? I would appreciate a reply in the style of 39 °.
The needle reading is 310 °
